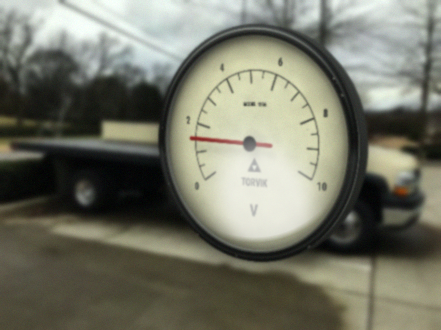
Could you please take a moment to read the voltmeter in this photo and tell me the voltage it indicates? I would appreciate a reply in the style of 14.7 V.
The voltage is 1.5 V
